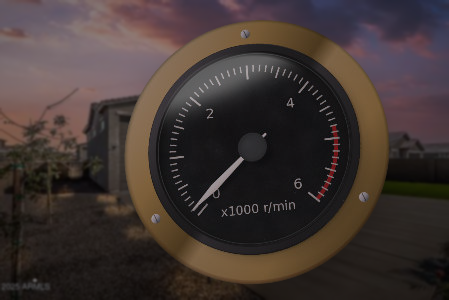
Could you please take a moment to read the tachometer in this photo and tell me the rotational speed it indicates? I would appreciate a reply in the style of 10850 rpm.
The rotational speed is 100 rpm
